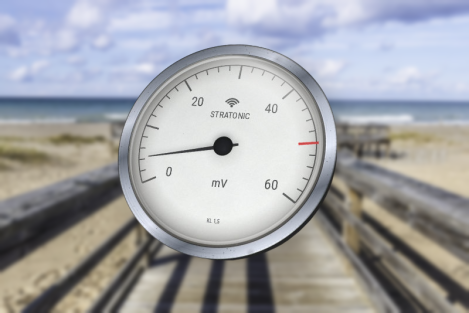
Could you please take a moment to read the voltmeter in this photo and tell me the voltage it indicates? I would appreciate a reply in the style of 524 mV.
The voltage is 4 mV
